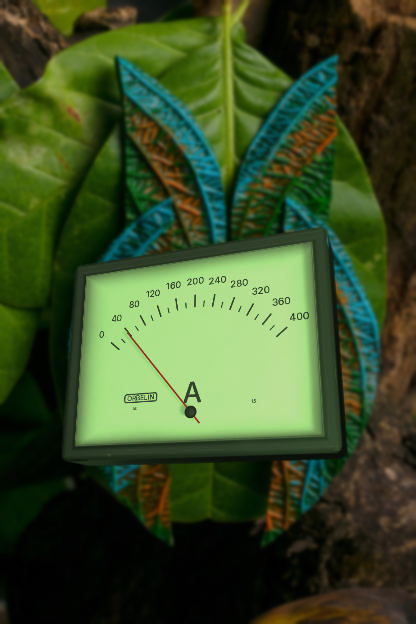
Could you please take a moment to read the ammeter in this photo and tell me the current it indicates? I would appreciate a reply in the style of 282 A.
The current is 40 A
